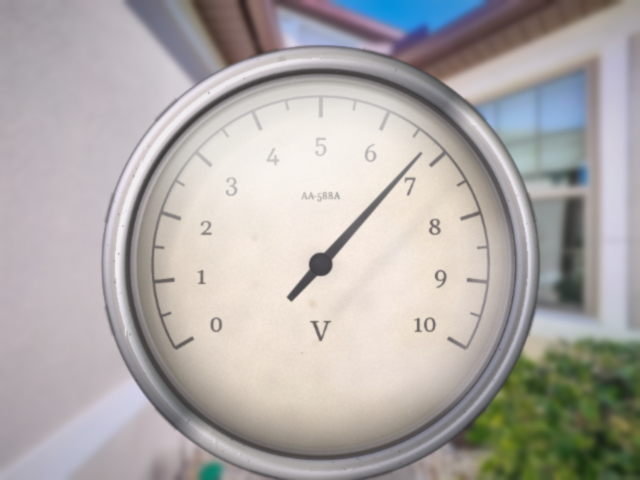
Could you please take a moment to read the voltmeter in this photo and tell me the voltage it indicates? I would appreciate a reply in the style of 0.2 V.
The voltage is 6.75 V
